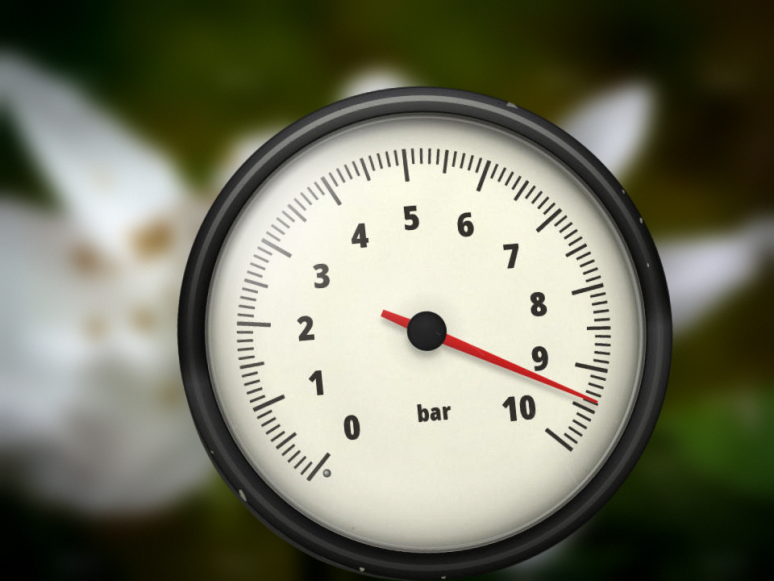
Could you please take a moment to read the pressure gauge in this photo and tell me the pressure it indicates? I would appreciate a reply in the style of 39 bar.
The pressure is 9.4 bar
